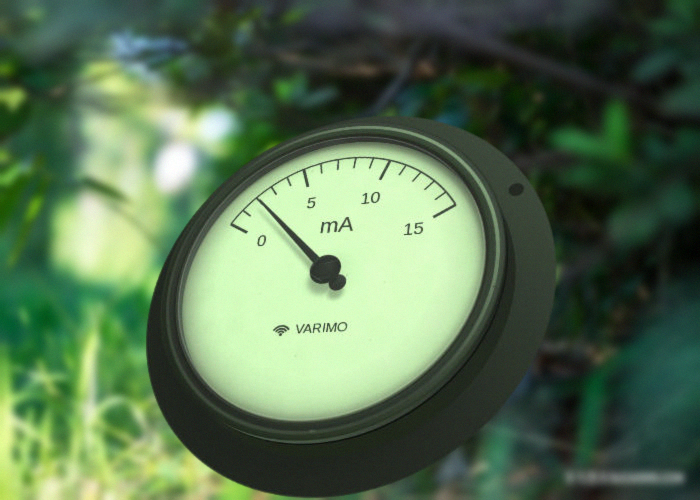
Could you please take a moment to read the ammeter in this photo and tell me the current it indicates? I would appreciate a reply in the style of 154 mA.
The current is 2 mA
